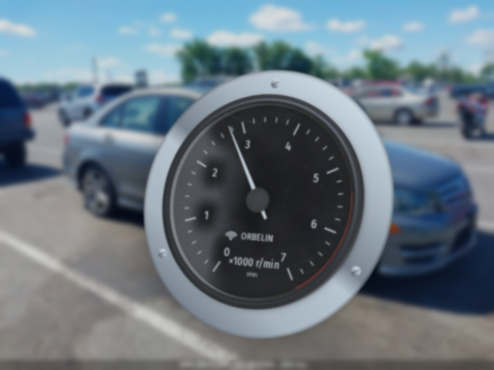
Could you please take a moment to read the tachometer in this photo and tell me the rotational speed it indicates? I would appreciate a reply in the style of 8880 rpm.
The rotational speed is 2800 rpm
